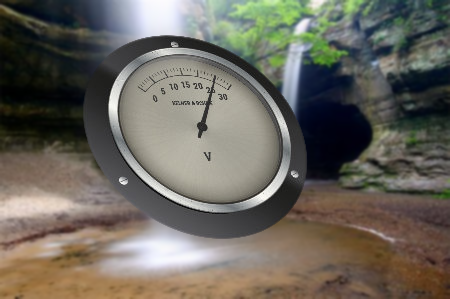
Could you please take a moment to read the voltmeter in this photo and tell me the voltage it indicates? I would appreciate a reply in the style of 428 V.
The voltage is 25 V
